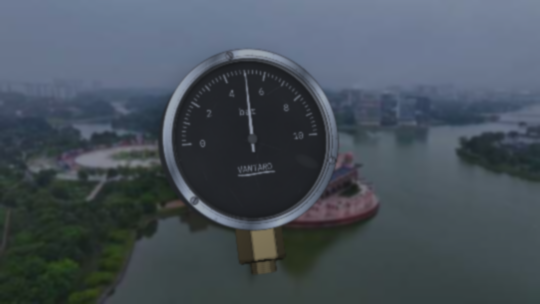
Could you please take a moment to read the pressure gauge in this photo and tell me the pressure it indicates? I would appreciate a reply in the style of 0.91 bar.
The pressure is 5 bar
